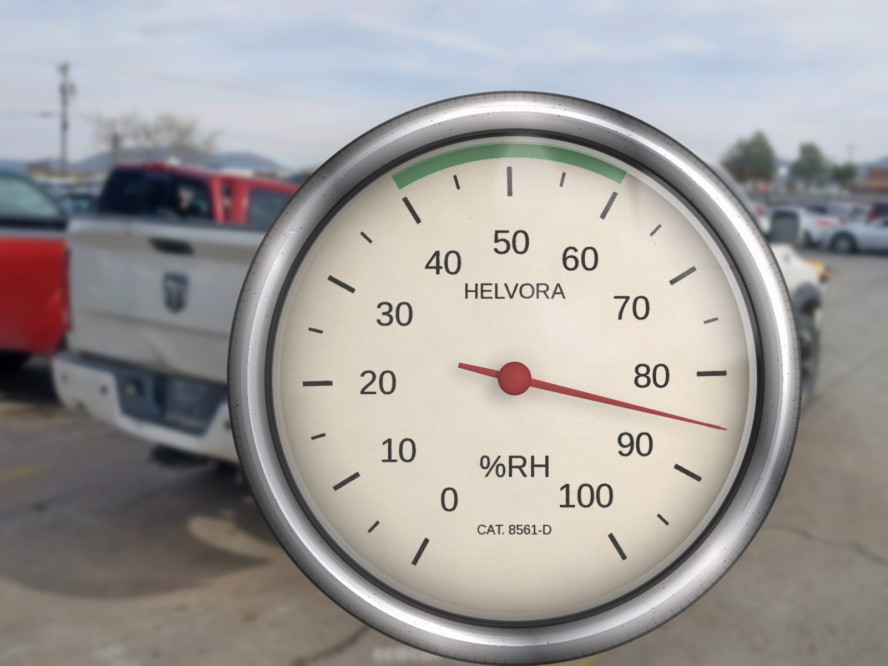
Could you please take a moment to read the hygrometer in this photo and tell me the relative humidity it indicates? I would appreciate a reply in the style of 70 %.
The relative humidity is 85 %
